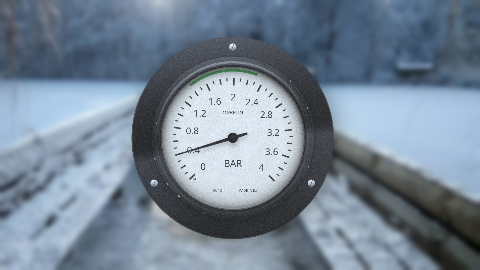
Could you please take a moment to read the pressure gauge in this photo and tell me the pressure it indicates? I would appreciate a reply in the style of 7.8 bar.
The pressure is 0.4 bar
